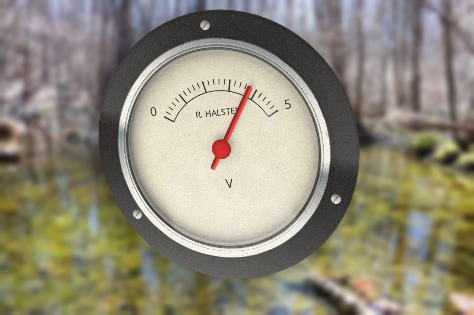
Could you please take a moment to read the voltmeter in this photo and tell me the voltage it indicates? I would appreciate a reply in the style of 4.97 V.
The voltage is 3.8 V
